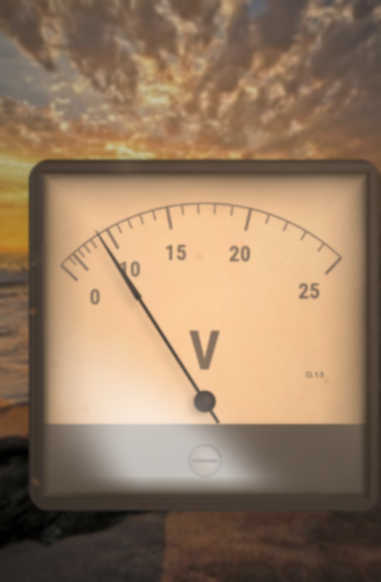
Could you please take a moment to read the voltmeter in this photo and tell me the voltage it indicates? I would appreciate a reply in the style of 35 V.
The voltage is 9 V
